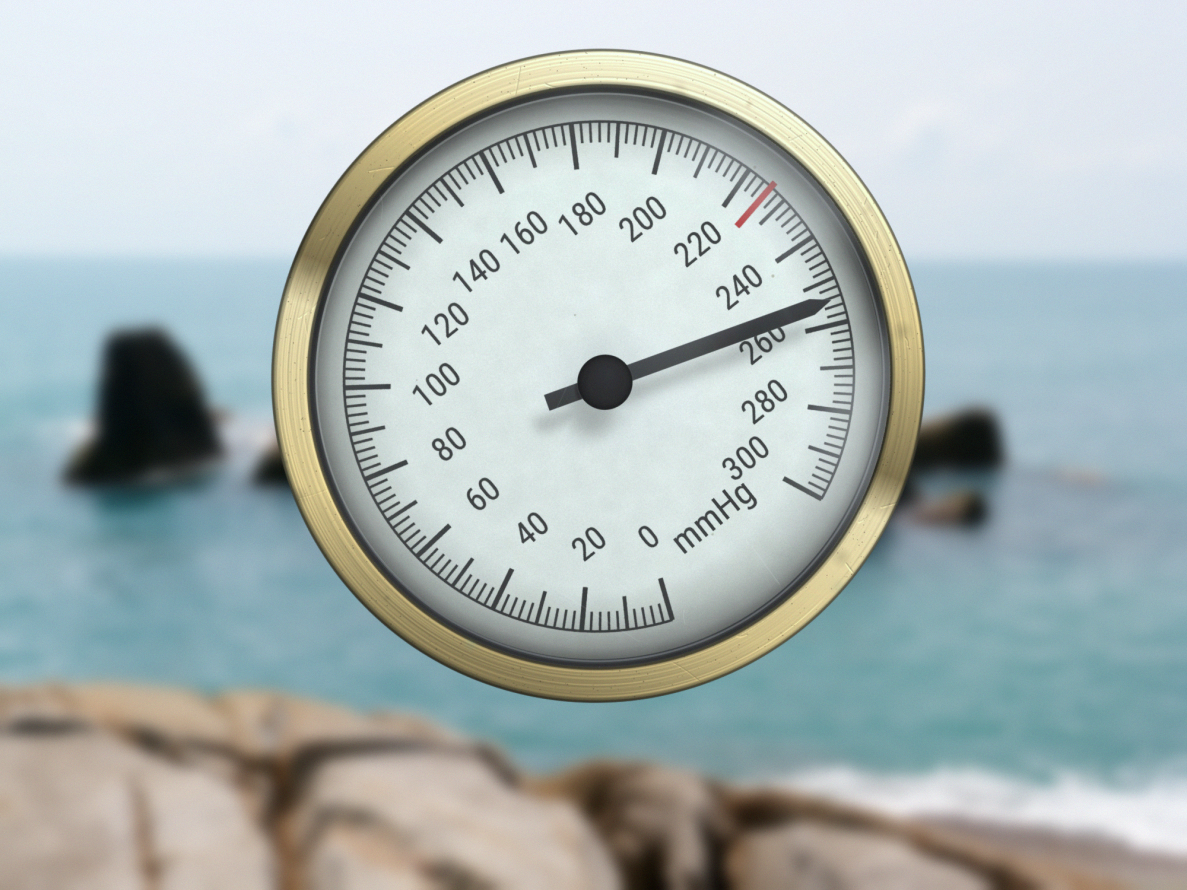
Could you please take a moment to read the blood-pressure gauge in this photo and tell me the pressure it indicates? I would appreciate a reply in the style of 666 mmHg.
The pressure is 254 mmHg
